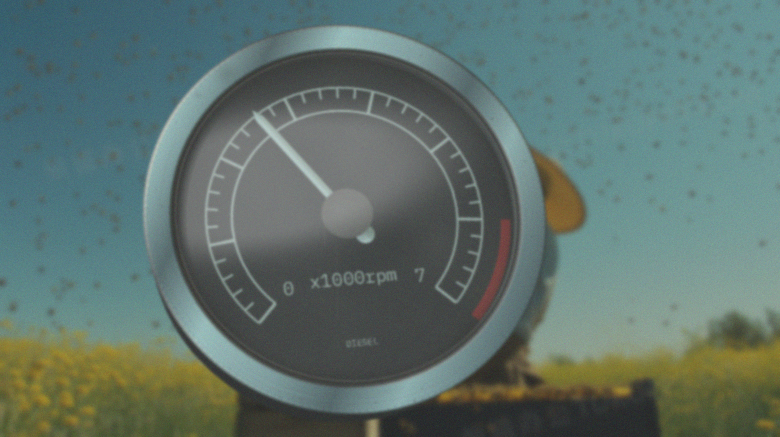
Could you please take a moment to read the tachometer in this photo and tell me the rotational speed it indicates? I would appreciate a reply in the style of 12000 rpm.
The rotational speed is 2600 rpm
